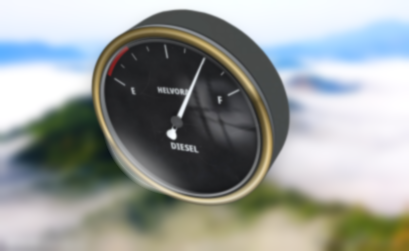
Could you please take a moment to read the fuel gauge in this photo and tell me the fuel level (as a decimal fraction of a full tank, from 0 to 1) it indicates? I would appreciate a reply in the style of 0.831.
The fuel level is 0.75
